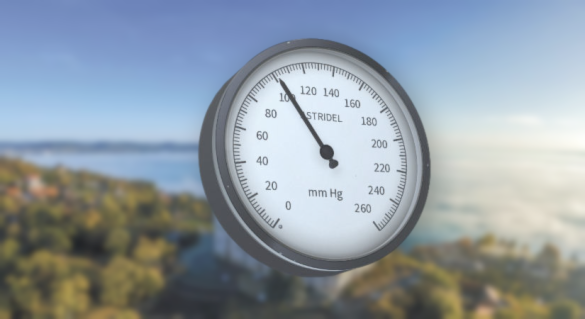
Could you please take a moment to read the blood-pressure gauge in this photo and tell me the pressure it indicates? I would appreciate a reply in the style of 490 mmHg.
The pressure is 100 mmHg
